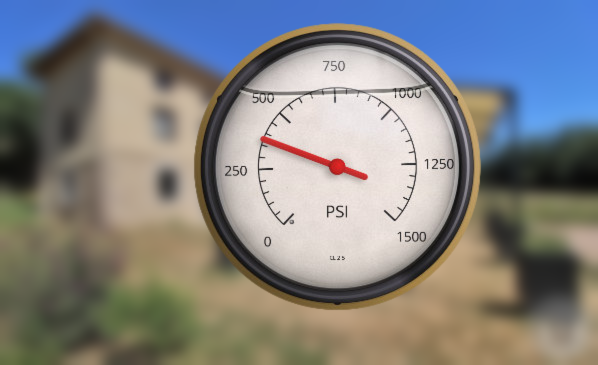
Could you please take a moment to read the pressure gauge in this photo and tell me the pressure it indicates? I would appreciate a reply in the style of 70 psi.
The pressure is 375 psi
